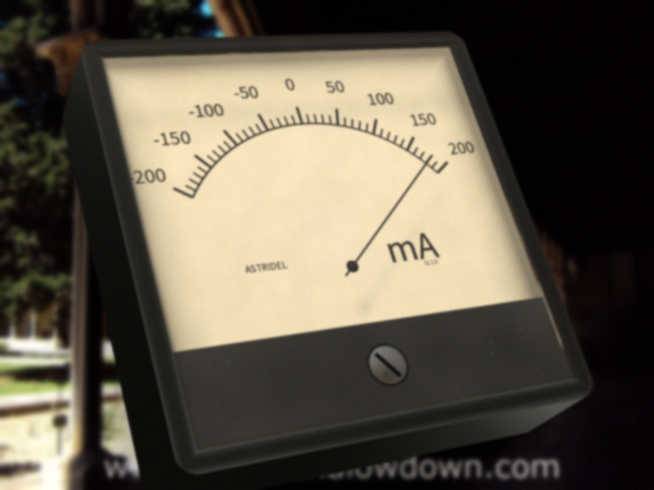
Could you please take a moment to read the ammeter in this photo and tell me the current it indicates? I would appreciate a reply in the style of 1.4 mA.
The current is 180 mA
